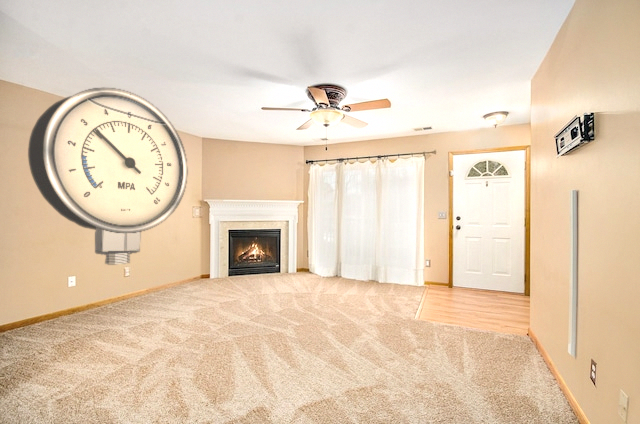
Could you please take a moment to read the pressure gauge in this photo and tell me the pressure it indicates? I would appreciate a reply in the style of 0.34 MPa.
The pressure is 3 MPa
